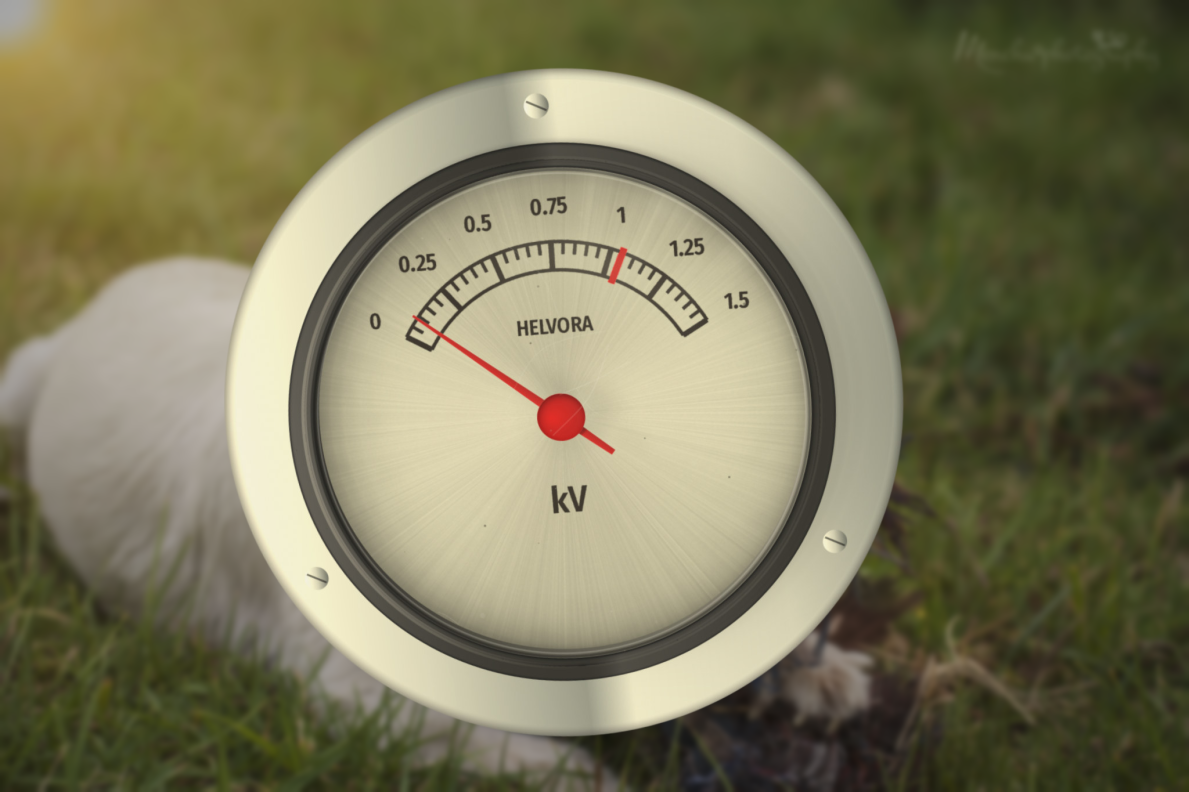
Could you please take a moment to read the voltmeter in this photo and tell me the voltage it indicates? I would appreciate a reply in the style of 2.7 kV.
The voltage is 0.1 kV
